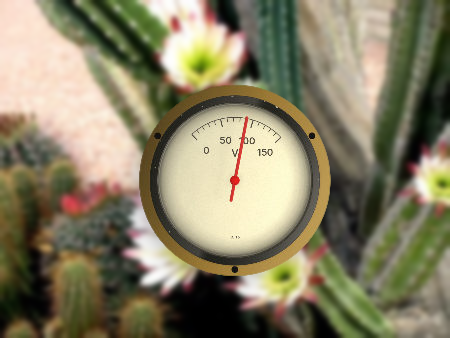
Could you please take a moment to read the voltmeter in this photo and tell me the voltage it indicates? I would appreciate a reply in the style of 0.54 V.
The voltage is 90 V
